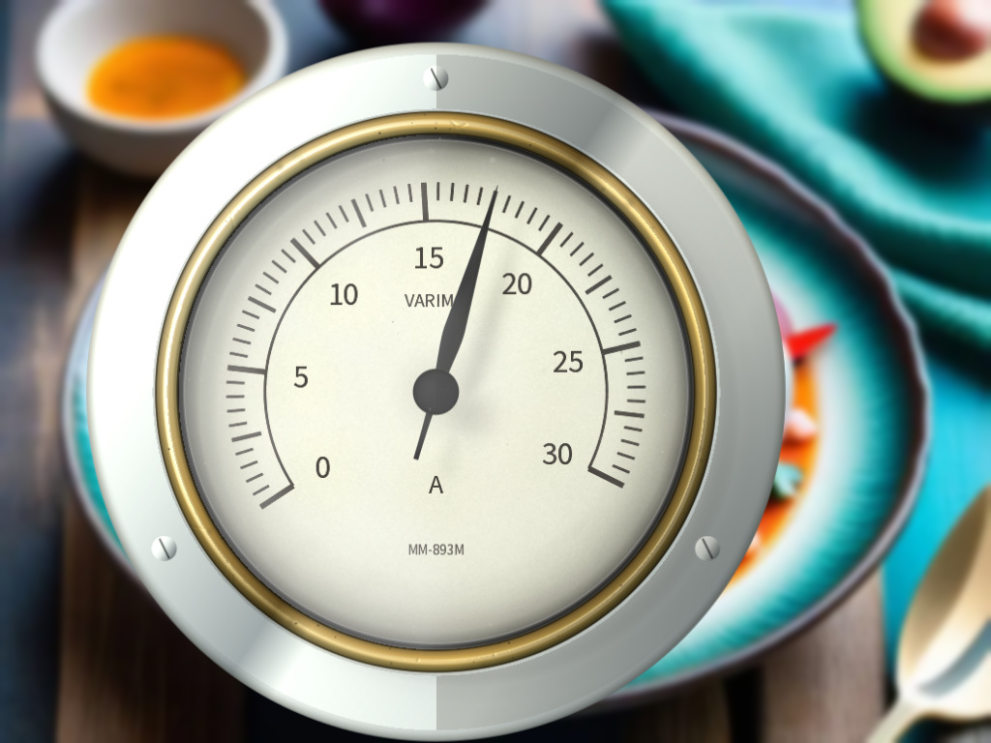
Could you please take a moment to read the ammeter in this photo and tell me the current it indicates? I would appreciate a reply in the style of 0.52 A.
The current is 17.5 A
